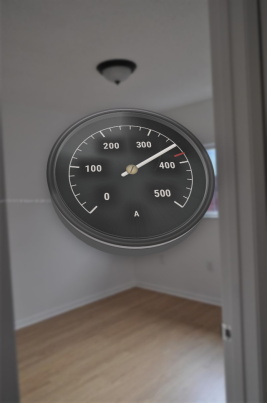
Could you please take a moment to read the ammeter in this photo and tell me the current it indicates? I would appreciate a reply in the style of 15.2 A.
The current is 360 A
